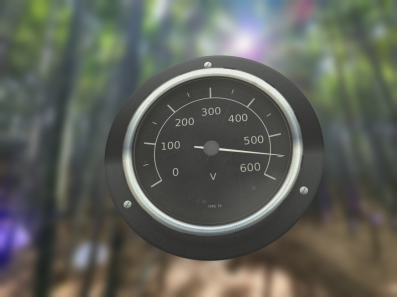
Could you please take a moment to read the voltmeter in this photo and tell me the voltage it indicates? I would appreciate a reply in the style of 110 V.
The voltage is 550 V
